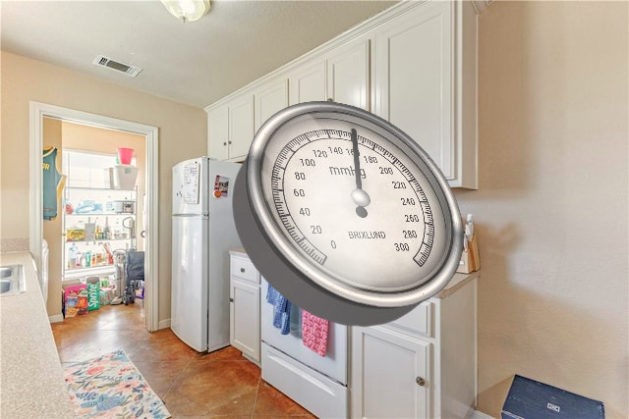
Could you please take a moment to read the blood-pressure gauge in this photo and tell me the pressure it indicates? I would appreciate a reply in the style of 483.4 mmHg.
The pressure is 160 mmHg
